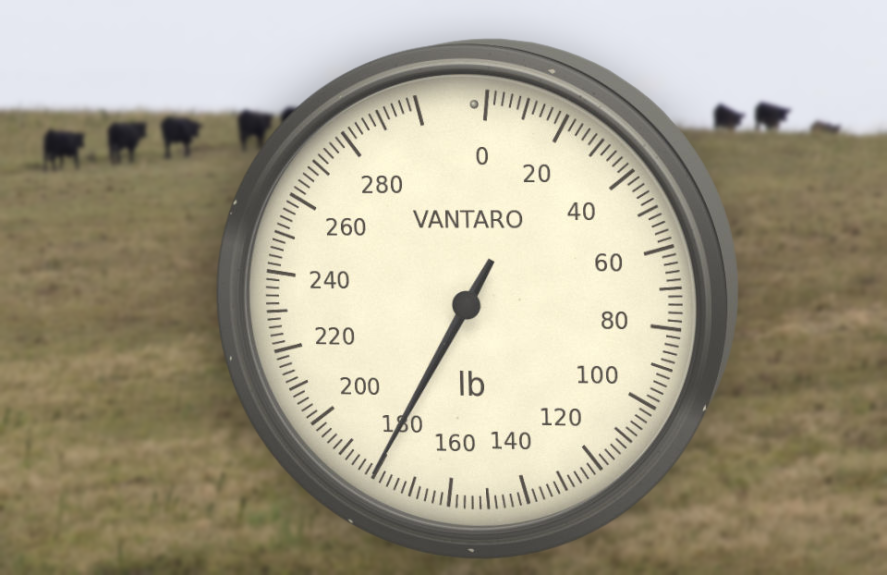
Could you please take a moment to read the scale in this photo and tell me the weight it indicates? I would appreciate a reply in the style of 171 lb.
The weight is 180 lb
